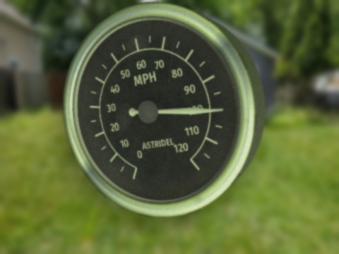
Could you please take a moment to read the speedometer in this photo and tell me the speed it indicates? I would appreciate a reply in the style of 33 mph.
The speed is 100 mph
